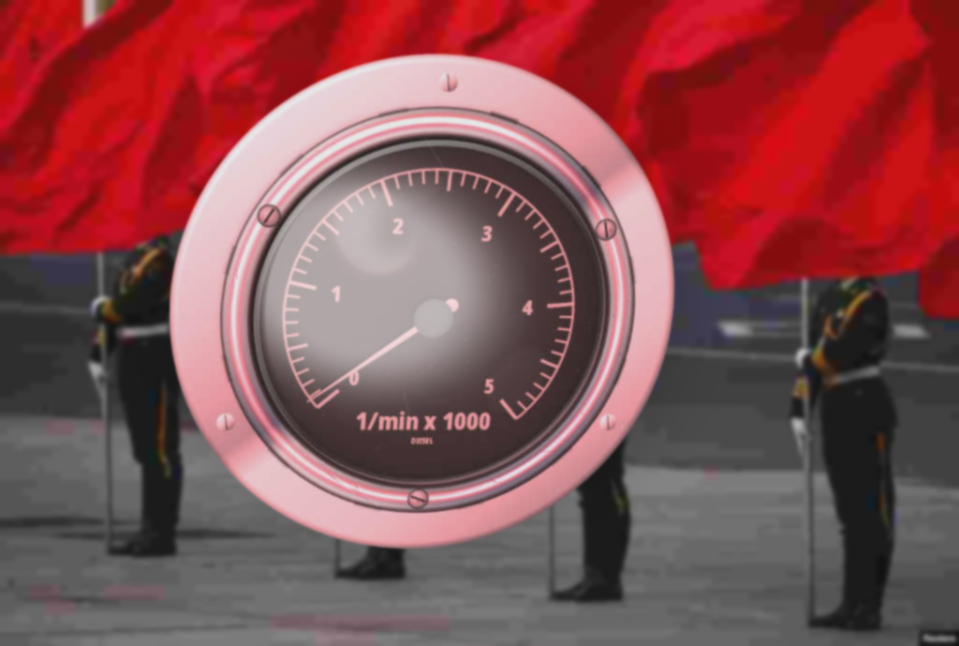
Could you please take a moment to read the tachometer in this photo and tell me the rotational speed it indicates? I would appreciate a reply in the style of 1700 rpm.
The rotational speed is 100 rpm
